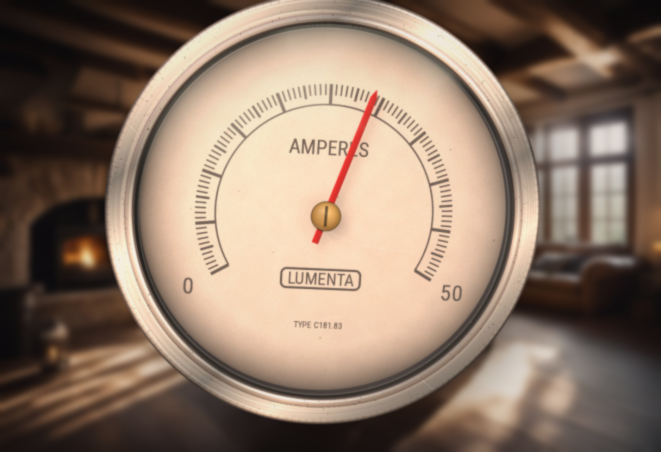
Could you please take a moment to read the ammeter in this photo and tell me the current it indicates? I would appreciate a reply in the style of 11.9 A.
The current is 29 A
